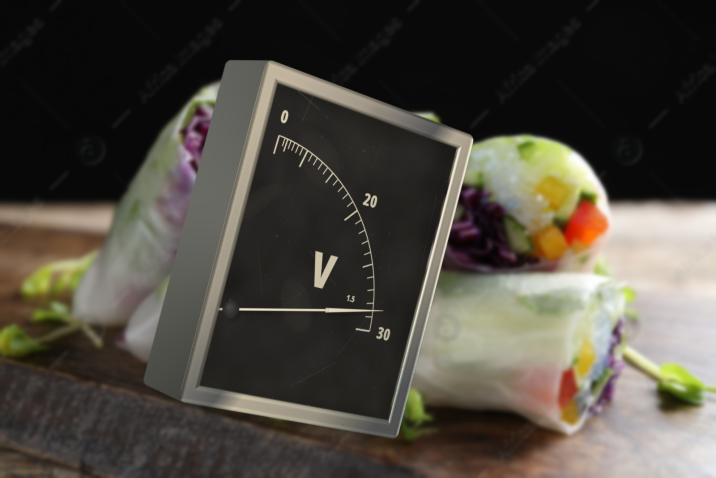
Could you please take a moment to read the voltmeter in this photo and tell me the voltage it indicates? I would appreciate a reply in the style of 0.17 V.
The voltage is 28.5 V
